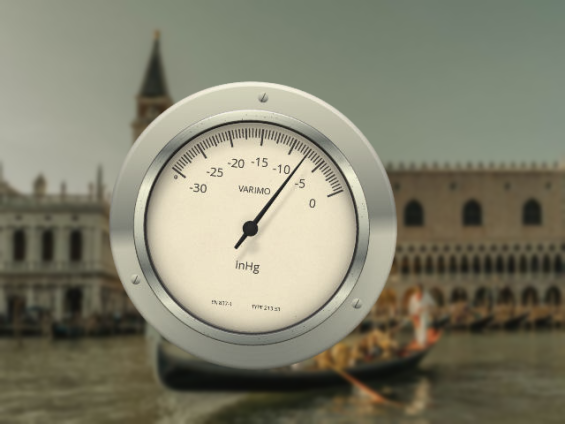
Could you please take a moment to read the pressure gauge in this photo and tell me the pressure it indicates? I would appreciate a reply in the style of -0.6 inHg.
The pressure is -7.5 inHg
